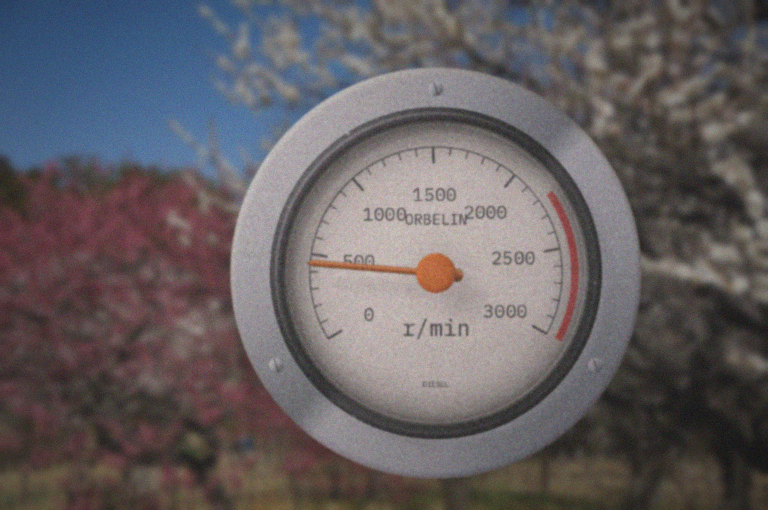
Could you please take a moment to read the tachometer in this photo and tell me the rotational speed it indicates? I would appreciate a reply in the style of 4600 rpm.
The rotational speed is 450 rpm
